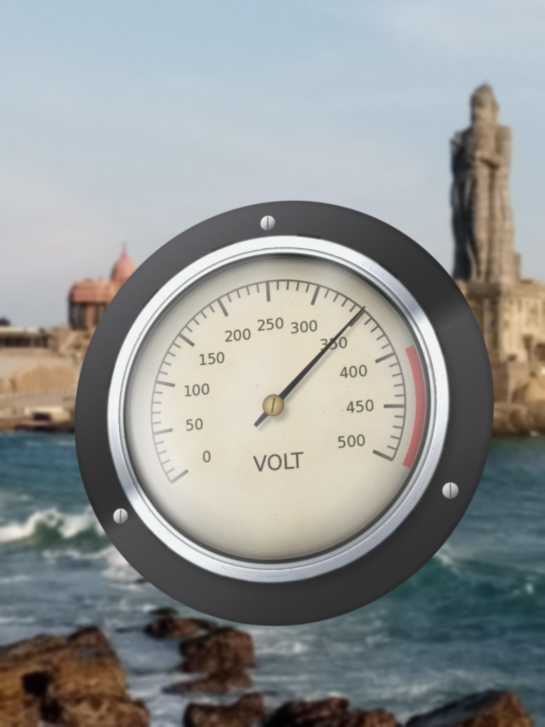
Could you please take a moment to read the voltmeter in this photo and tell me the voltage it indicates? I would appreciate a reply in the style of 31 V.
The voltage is 350 V
